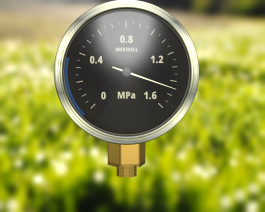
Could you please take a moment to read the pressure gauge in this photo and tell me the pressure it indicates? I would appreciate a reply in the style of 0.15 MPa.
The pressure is 1.45 MPa
